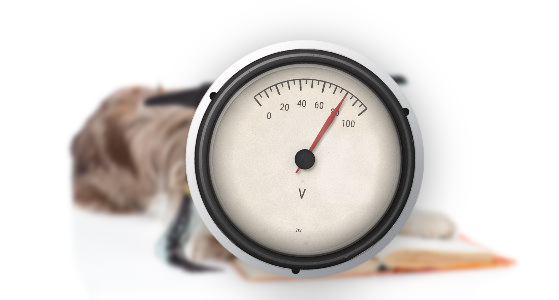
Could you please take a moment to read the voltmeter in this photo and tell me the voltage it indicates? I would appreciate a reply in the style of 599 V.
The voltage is 80 V
